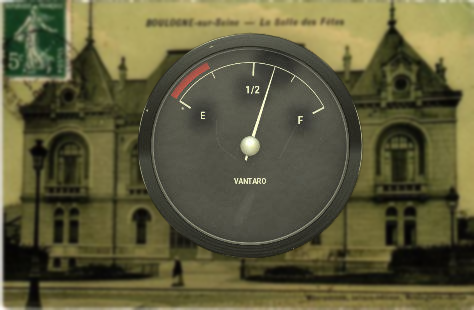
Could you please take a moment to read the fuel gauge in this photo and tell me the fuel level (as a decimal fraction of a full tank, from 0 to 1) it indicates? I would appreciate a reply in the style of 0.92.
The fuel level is 0.625
